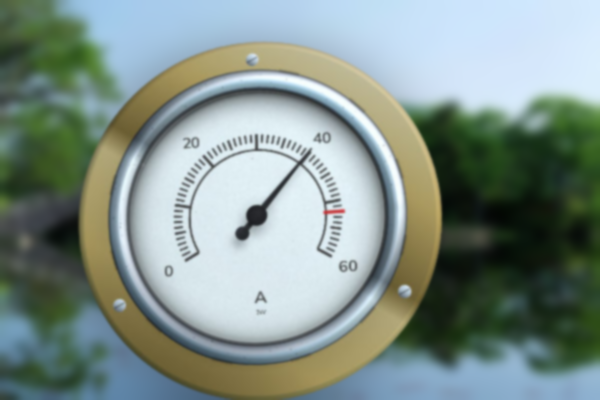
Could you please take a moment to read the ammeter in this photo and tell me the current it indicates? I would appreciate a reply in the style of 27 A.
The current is 40 A
